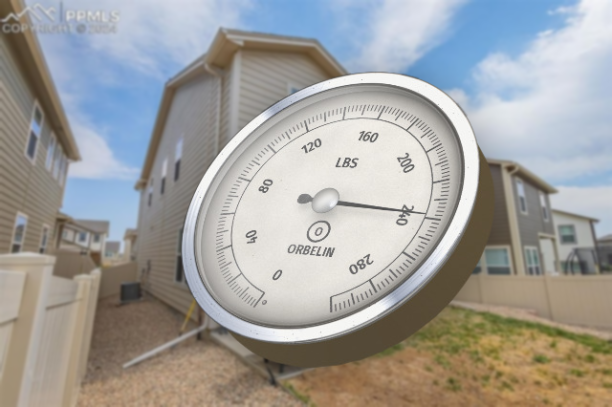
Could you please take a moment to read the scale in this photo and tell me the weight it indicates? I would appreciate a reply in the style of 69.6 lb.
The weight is 240 lb
